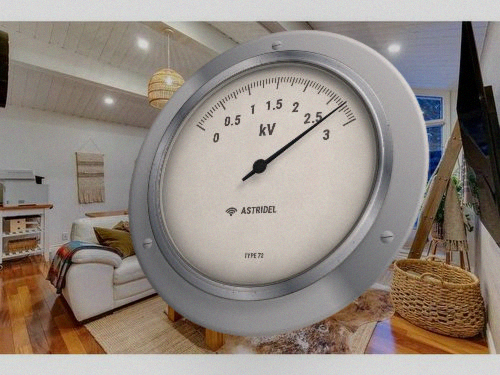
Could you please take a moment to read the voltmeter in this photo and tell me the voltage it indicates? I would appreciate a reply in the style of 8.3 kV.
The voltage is 2.75 kV
